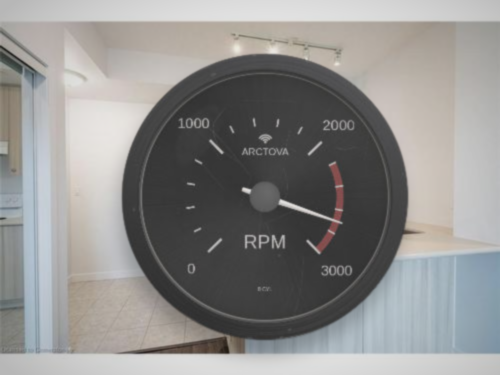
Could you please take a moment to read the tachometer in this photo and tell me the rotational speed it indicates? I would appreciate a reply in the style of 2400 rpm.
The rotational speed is 2700 rpm
